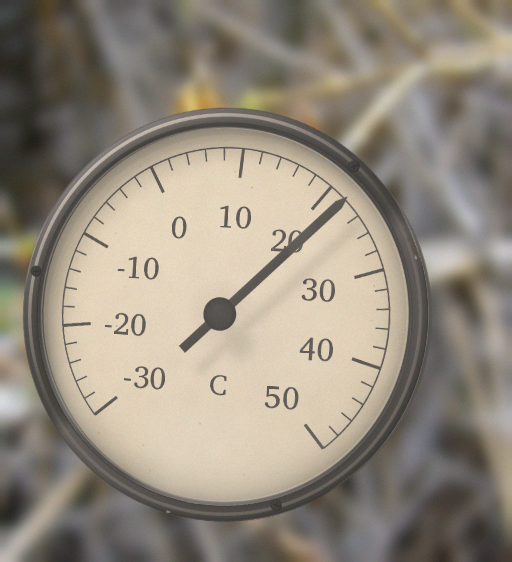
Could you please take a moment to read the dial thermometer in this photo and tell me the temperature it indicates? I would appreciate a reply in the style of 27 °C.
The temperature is 22 °C
